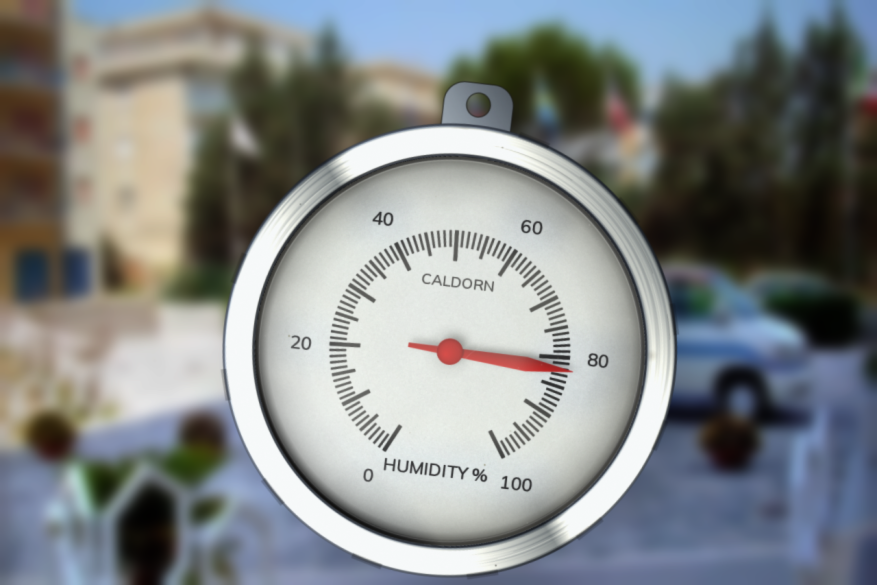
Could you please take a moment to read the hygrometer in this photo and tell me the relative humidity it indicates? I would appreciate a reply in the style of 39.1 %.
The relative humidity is 82 %
